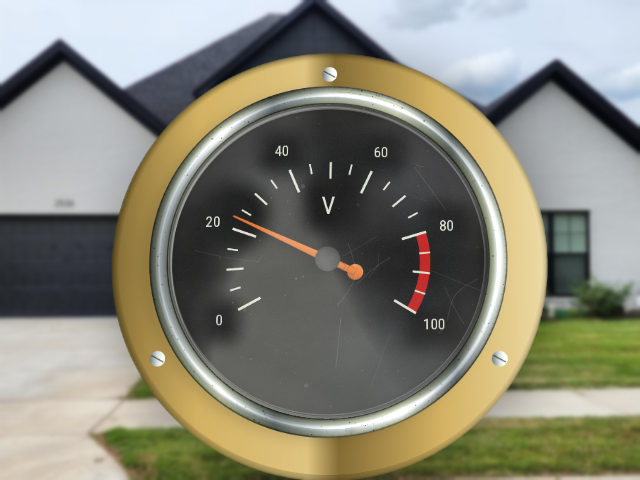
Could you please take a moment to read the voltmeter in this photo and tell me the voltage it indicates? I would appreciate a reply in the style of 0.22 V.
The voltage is 22.5 V
